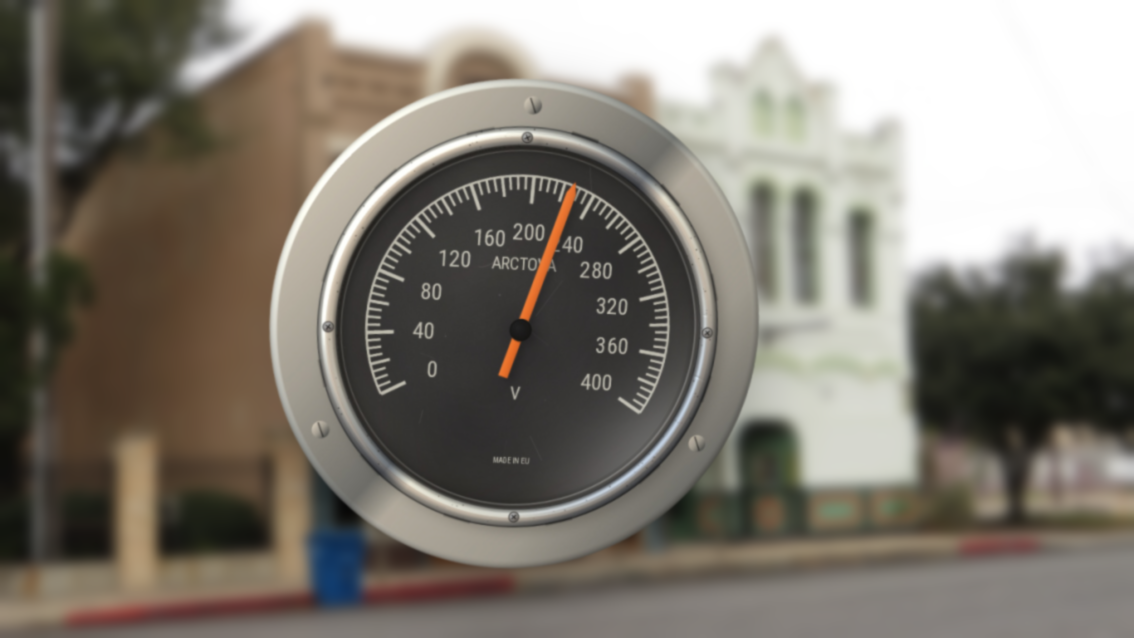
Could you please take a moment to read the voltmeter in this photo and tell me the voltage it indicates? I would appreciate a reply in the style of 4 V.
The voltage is 225 V
